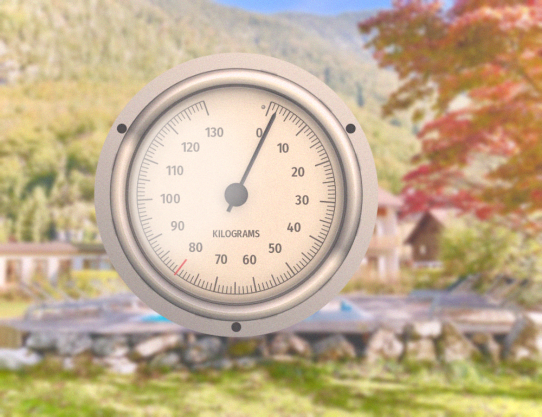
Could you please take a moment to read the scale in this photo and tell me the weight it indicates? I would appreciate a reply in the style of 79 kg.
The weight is 2 kg
